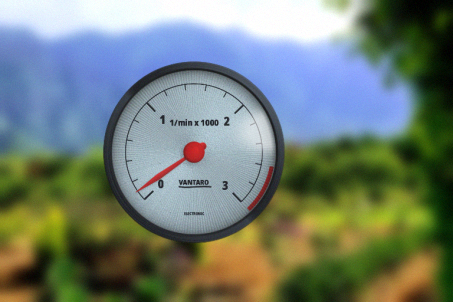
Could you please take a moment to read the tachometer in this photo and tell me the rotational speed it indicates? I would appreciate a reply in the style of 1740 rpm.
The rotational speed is 100 rpm
